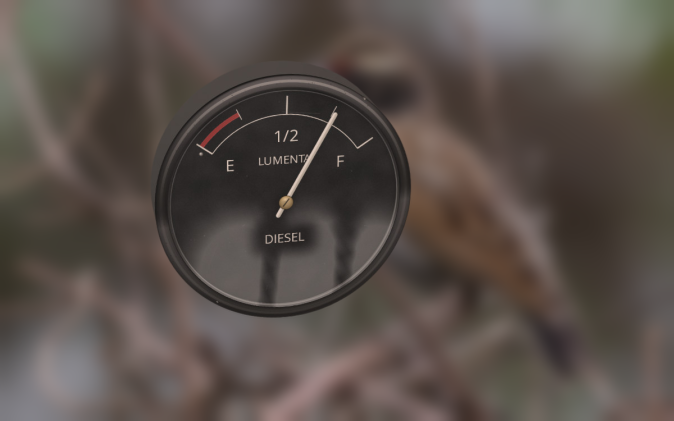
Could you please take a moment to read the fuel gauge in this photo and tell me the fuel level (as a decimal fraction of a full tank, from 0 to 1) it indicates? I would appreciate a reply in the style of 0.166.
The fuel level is 0.75
